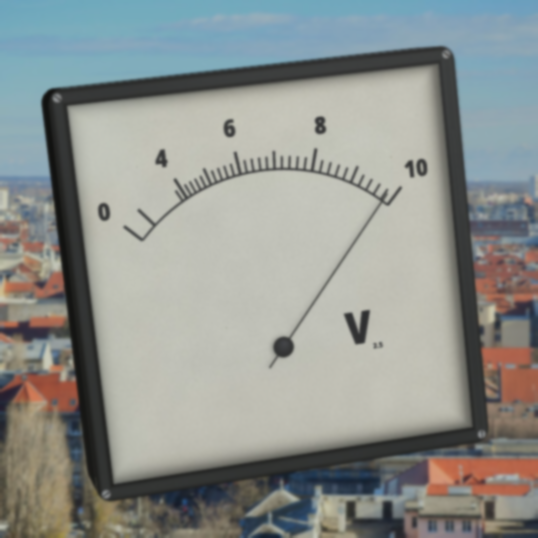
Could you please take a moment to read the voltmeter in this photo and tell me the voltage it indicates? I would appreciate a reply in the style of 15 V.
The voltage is 9.8 V
